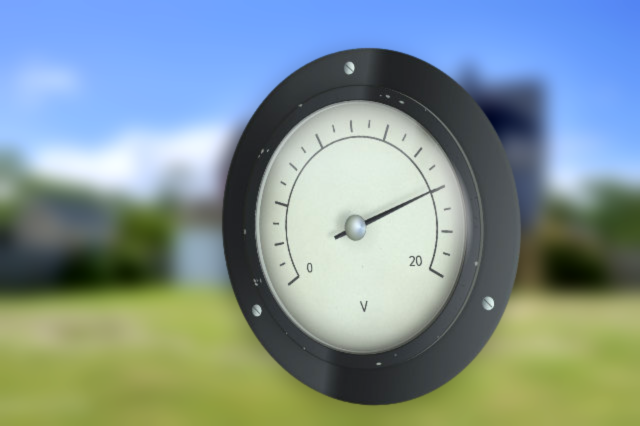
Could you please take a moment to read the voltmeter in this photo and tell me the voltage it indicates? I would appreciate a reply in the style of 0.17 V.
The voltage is 16 V
